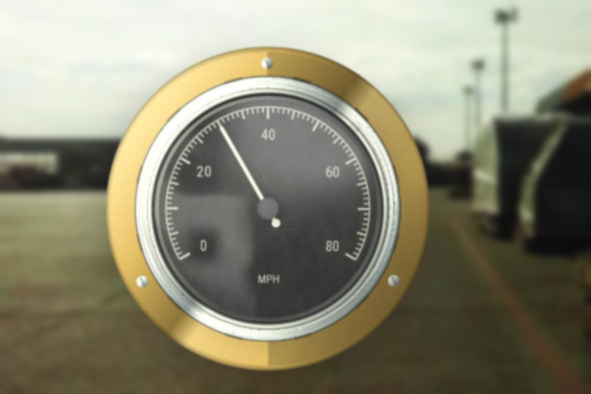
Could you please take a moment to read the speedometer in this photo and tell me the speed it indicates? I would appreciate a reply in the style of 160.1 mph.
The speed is 30 mph
